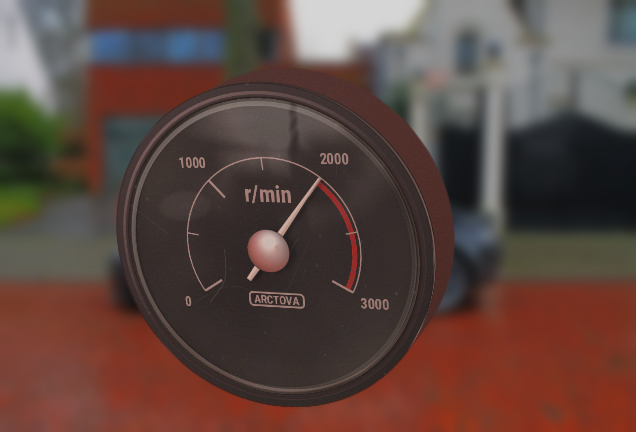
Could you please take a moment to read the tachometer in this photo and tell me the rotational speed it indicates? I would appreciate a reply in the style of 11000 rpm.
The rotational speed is 2000 rpm
